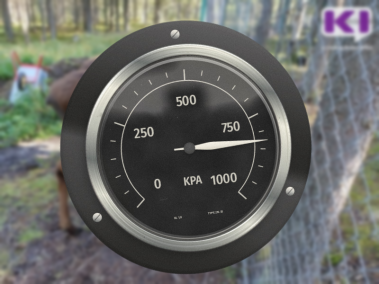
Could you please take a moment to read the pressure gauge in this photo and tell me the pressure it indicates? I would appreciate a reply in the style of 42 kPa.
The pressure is 825 kPa
